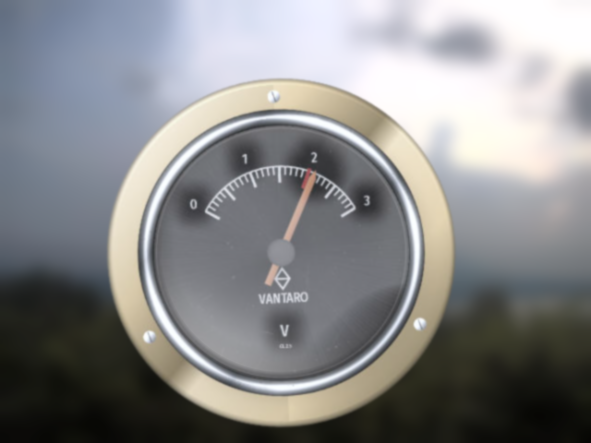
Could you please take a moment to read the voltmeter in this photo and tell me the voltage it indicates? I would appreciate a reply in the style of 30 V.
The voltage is 2.1 V
